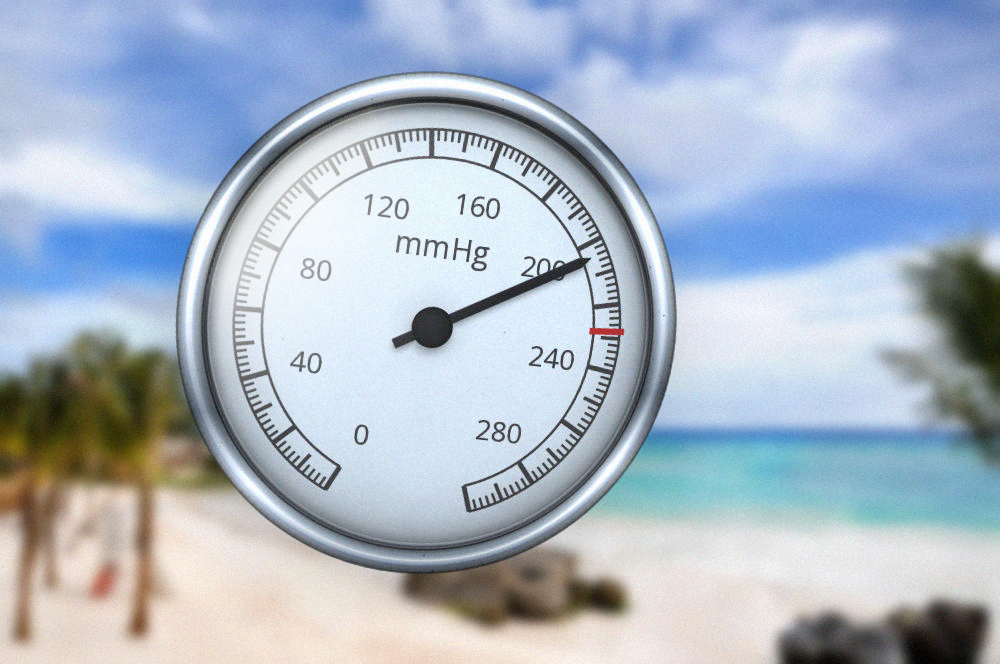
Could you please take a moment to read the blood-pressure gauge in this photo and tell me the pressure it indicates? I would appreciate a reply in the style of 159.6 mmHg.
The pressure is 204 mmHg
